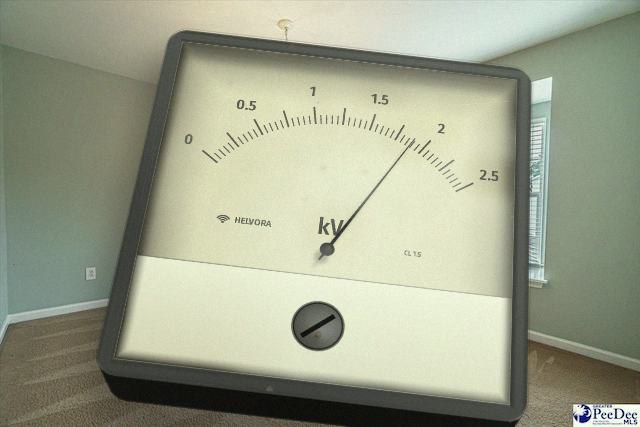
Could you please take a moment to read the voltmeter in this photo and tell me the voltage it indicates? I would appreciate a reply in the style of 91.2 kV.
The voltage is 1.9 kV
